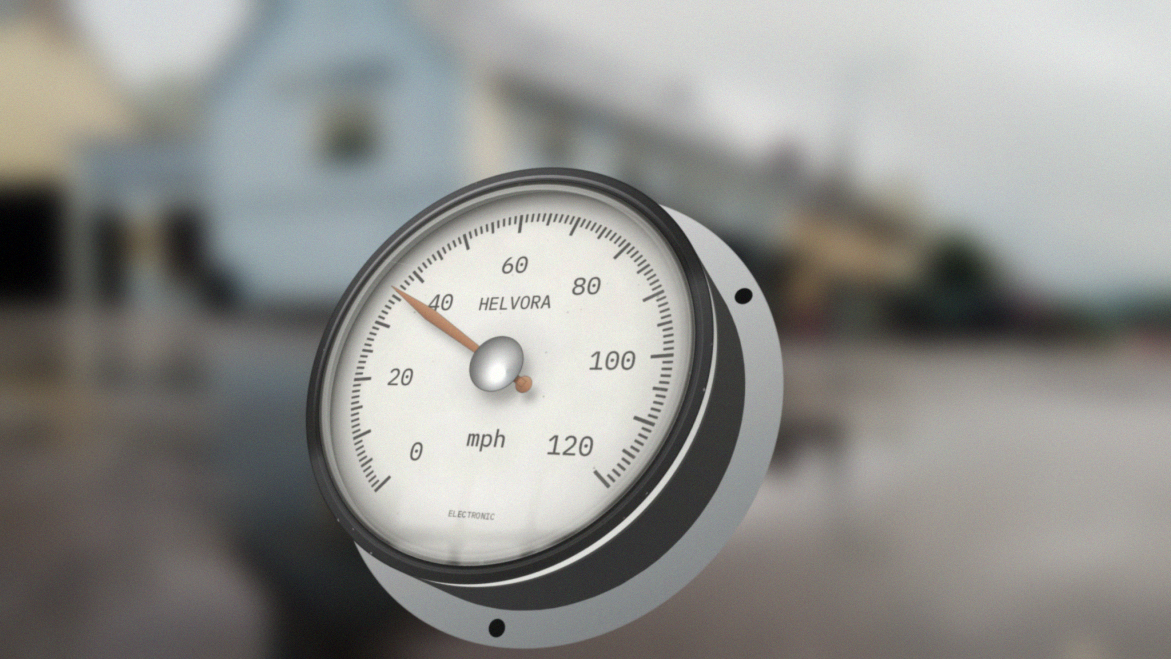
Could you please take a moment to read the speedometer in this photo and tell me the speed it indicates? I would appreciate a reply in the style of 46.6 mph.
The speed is 36 mph
